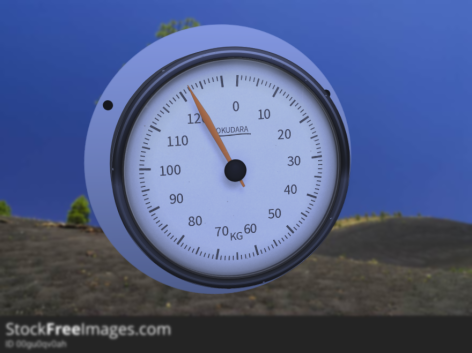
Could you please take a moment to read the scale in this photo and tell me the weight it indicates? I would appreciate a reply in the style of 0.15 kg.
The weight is 122 kg
